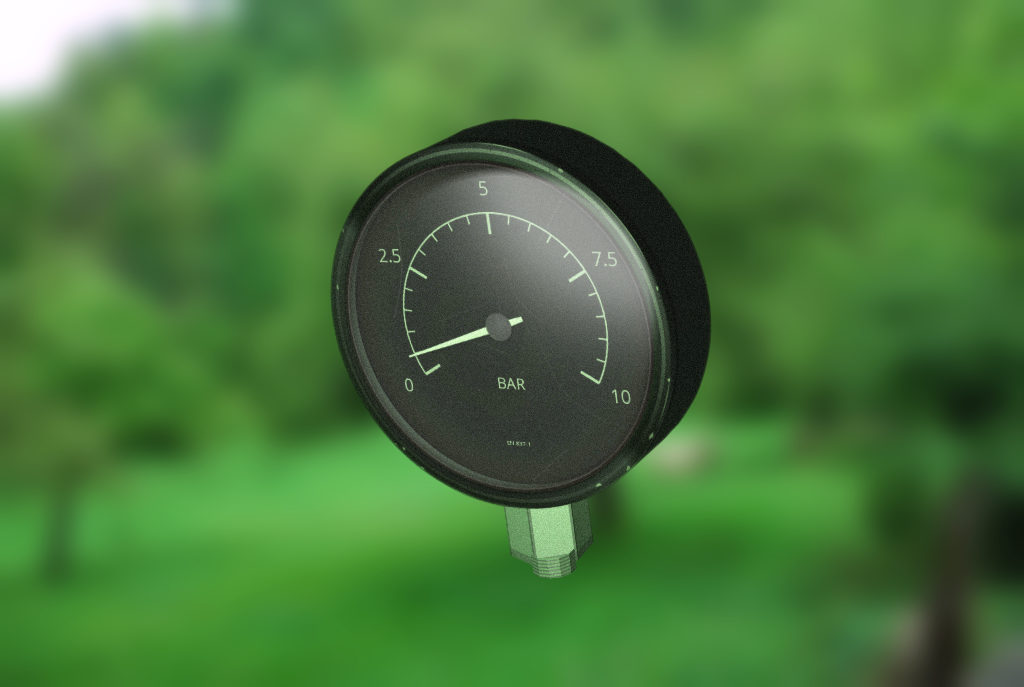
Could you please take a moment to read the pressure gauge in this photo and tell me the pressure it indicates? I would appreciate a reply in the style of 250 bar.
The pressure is 0.5 bar
